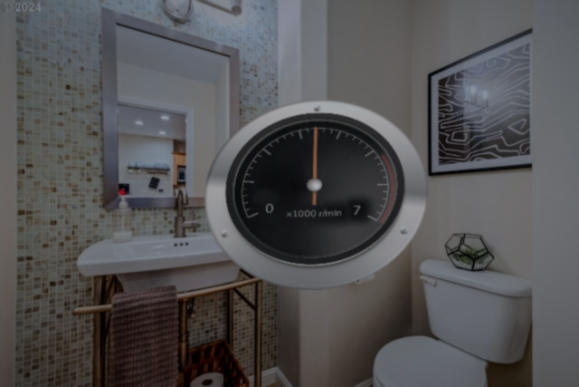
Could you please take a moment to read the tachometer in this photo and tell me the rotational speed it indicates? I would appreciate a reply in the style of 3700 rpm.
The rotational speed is 3400 rpm
